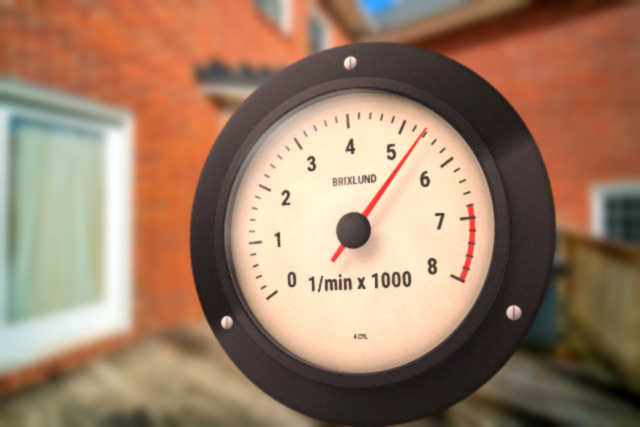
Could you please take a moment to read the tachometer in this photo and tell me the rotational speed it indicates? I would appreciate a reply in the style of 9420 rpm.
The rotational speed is 5400 rpm
